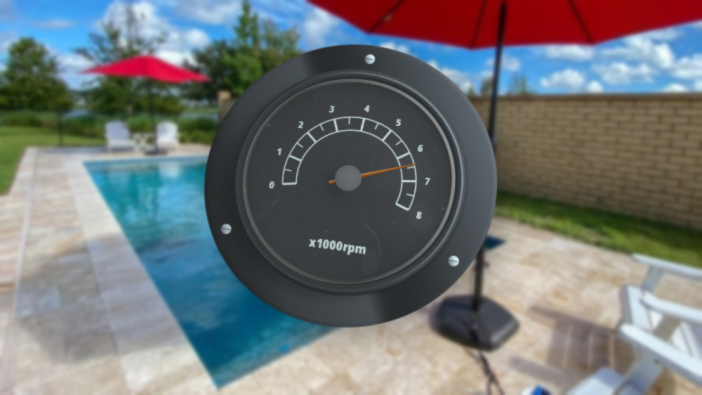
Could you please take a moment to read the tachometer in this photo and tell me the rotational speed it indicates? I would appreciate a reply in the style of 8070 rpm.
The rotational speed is 6500 rpm
